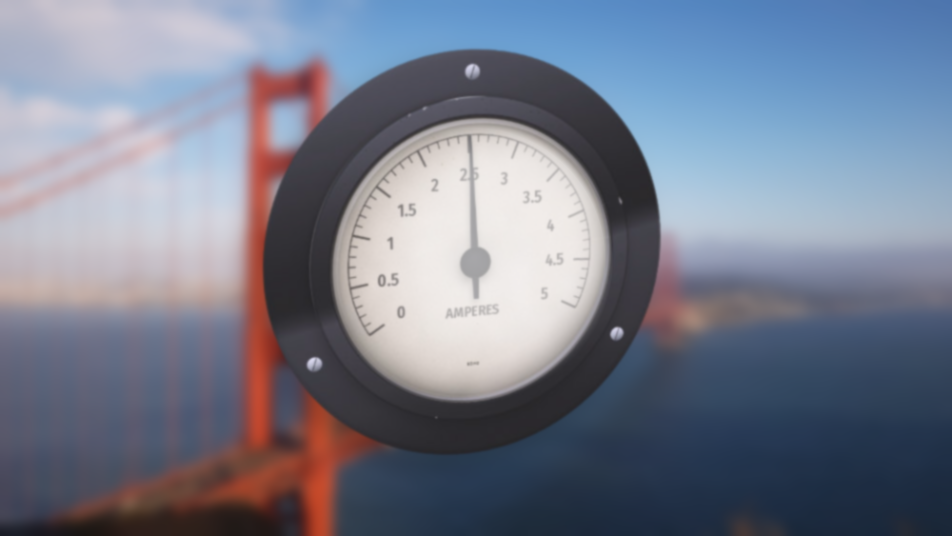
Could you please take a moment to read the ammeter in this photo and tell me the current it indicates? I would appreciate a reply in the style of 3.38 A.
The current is 2.5 A
